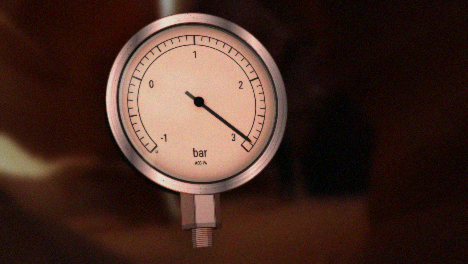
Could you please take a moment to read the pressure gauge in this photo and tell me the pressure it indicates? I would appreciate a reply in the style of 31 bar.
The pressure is 2.9 bar
